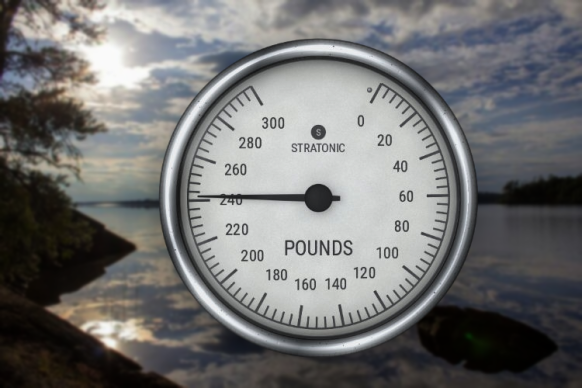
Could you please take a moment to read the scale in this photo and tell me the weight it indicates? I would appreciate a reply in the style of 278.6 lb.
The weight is 242 lb
